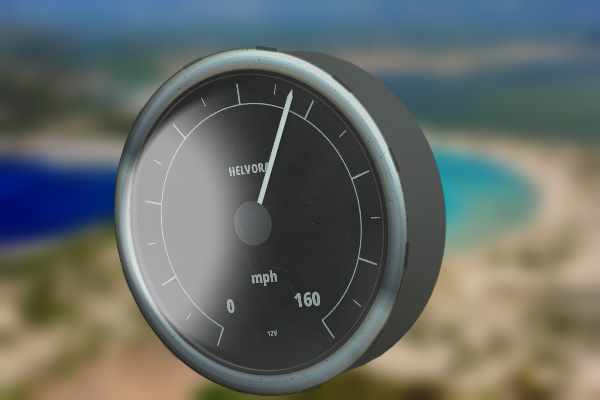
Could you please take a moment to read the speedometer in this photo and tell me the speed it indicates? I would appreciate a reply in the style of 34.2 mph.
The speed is 95 mph
